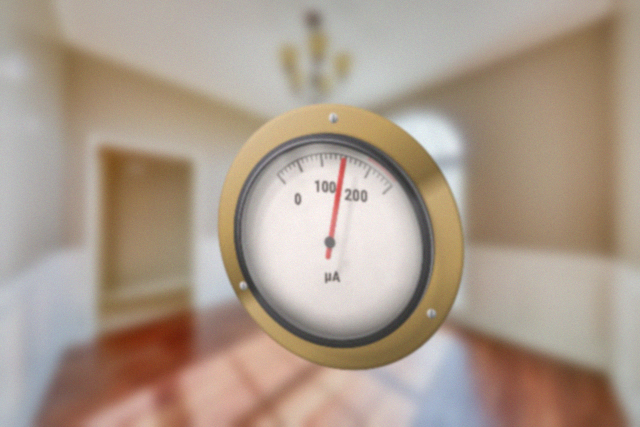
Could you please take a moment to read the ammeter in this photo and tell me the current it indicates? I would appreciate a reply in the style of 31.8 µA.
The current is 150 µA
